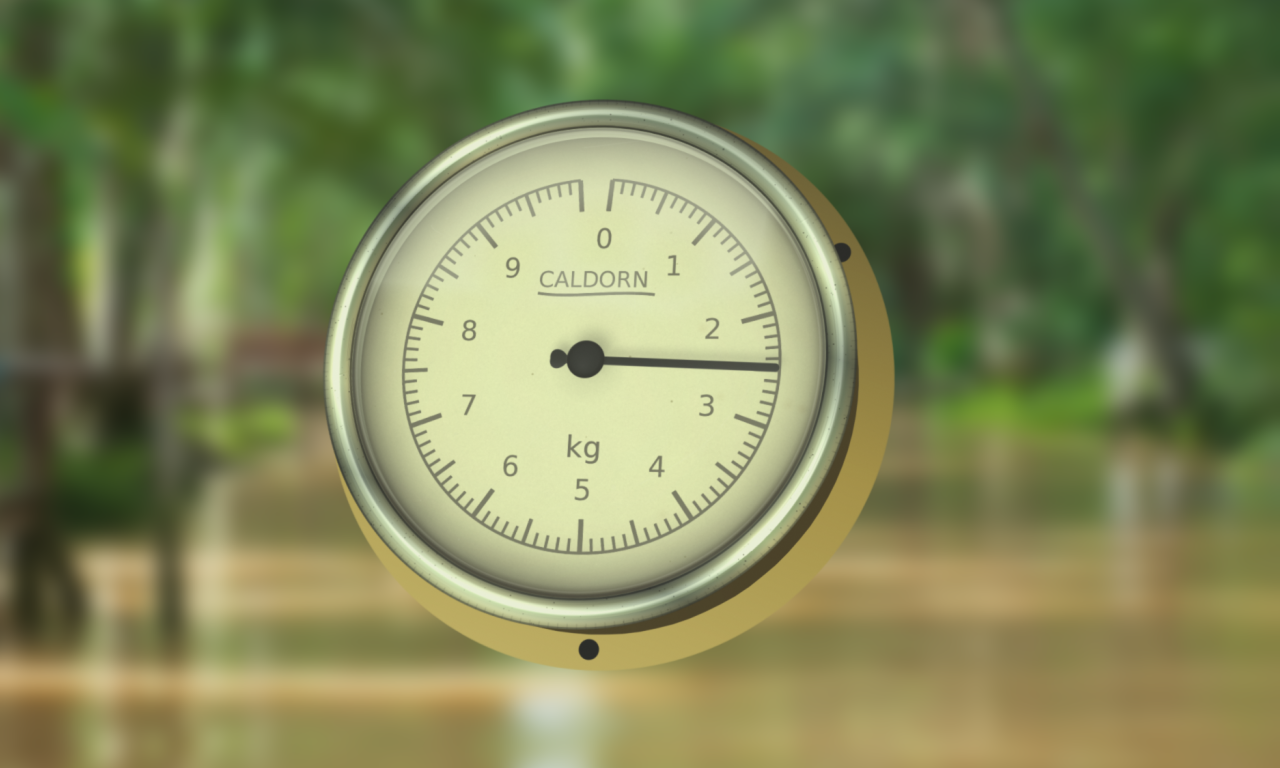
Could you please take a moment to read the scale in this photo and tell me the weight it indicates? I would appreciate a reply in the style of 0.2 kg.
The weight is 2.5 kg
